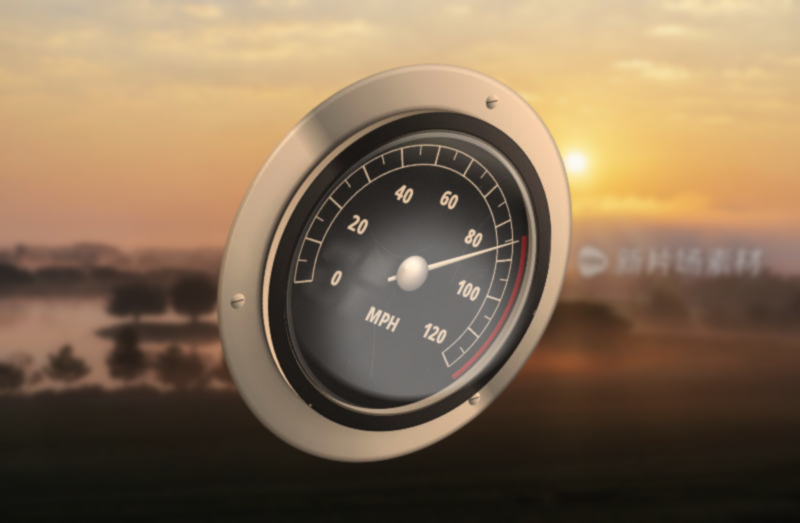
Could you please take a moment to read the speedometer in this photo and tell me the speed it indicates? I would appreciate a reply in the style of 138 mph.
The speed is 85 mph
